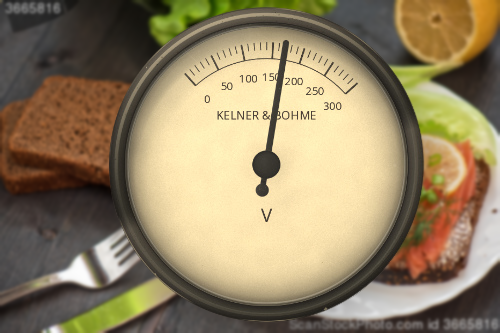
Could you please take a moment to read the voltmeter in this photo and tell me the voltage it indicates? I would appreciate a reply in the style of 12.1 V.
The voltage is 170 V
